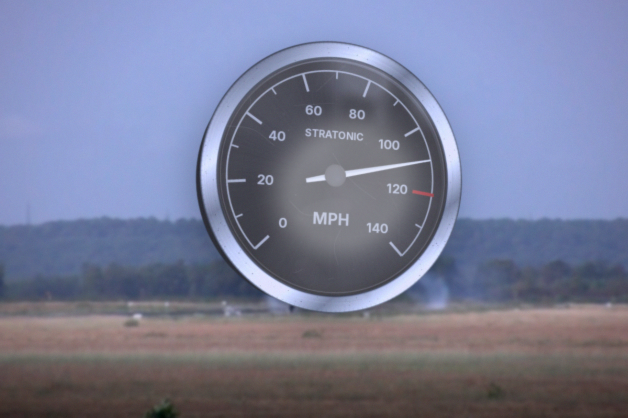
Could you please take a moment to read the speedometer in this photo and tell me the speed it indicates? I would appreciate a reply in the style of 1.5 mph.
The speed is 110 mph
